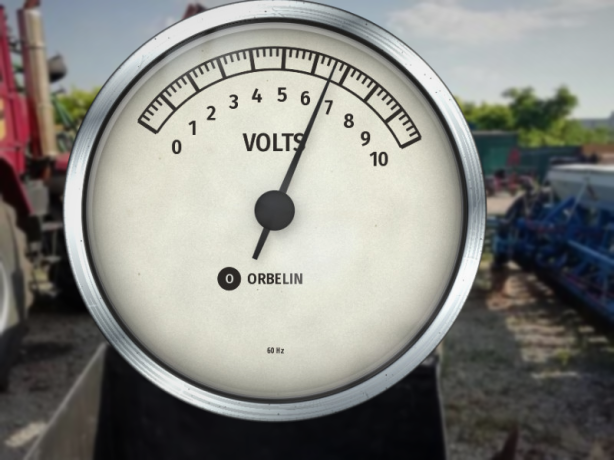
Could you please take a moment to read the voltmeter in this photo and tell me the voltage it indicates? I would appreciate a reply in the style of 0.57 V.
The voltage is 6.6 V
